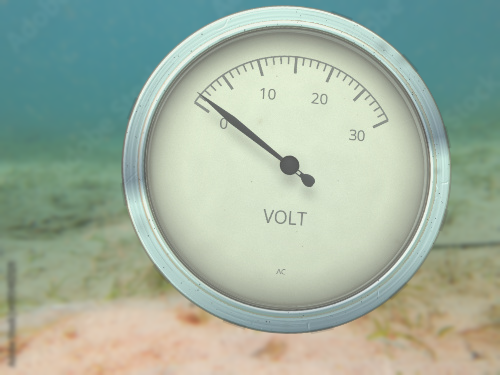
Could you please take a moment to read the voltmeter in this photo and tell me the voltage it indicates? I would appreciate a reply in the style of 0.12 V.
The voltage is 1 V
